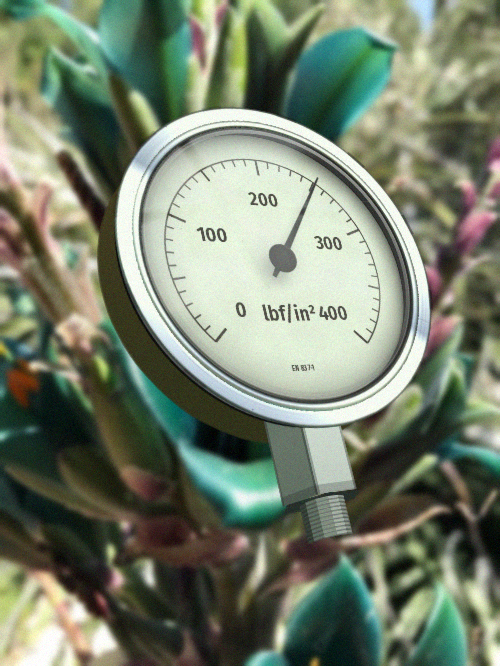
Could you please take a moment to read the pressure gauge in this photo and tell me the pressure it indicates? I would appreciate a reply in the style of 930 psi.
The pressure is 250 psi
